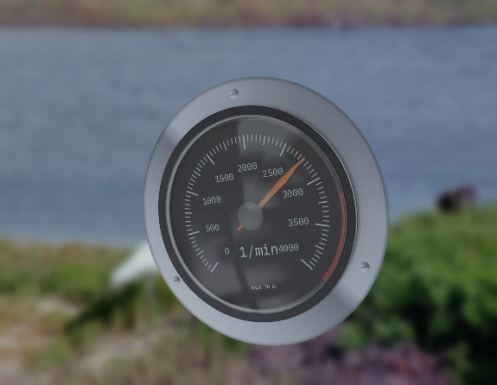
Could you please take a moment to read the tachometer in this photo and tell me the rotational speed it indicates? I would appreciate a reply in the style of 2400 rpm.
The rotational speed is 2750 rpm
